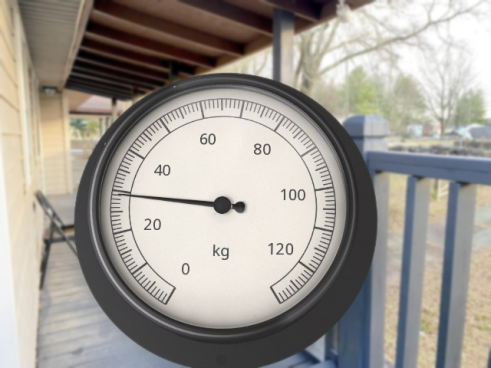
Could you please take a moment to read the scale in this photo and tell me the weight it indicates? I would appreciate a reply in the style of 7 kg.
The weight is 29 kg
